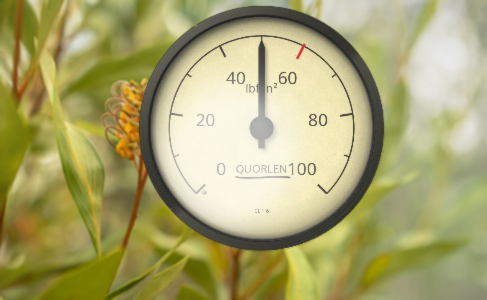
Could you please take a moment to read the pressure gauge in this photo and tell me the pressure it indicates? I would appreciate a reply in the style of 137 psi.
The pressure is 50 psi
